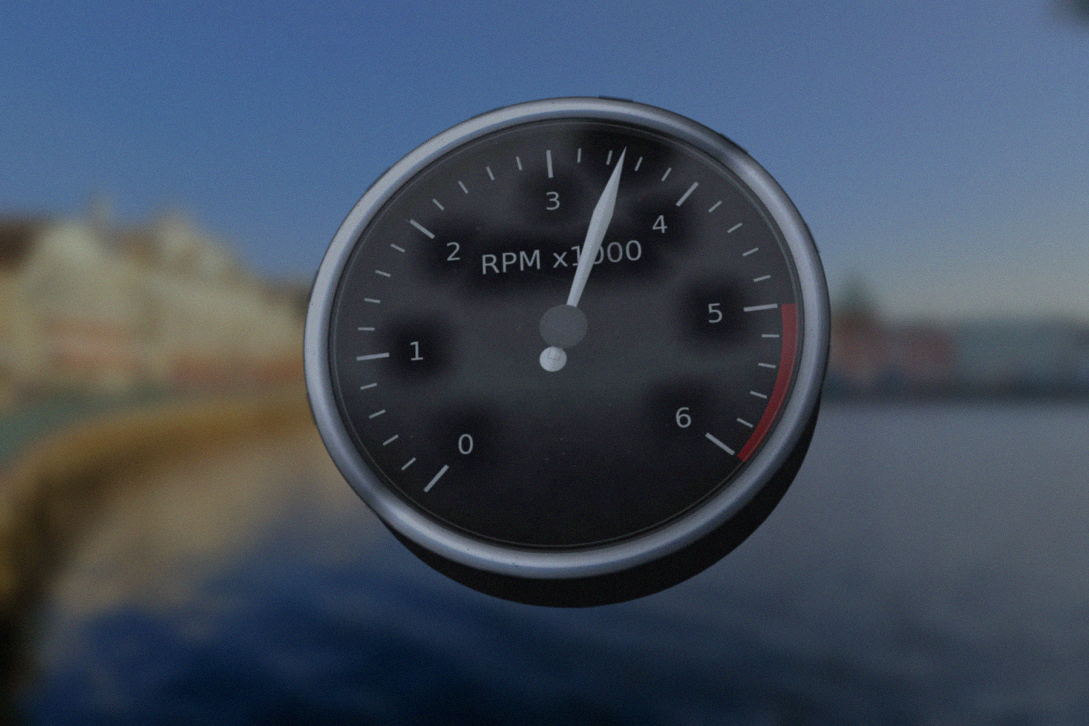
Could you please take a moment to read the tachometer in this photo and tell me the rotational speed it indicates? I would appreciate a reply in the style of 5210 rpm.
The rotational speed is 3500 rpm
